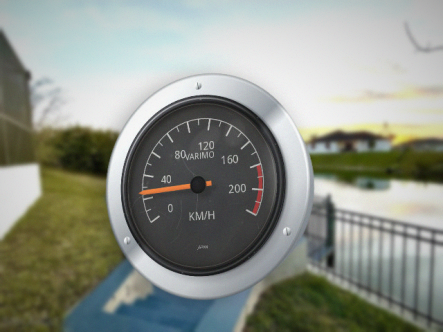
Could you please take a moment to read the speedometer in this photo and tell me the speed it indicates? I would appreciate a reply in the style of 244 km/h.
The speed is 25 km/h
